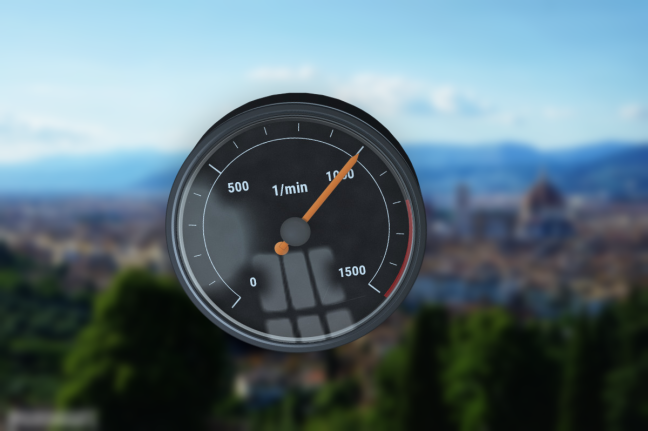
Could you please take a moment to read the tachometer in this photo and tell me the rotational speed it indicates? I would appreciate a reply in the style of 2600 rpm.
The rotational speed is 1000 rpm
